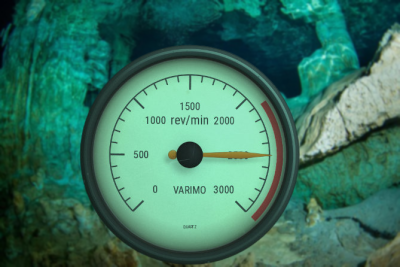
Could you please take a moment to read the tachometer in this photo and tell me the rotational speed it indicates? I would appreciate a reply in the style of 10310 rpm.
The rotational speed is 2500 rpm
